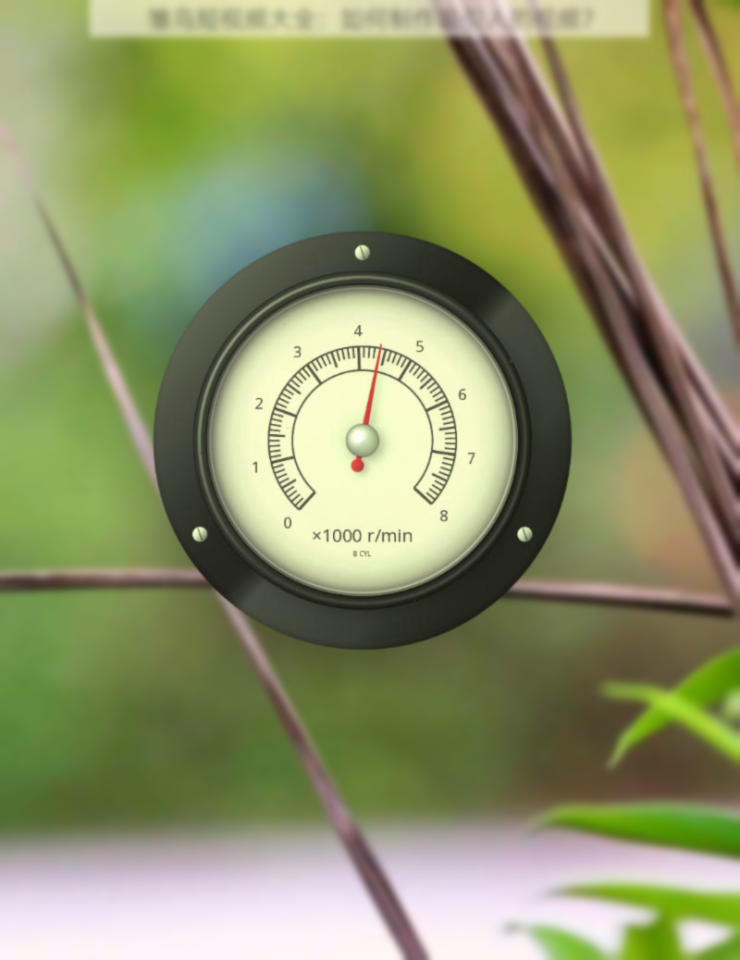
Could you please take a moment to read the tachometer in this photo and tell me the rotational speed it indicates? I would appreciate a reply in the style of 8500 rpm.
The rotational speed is 4400 rpm
